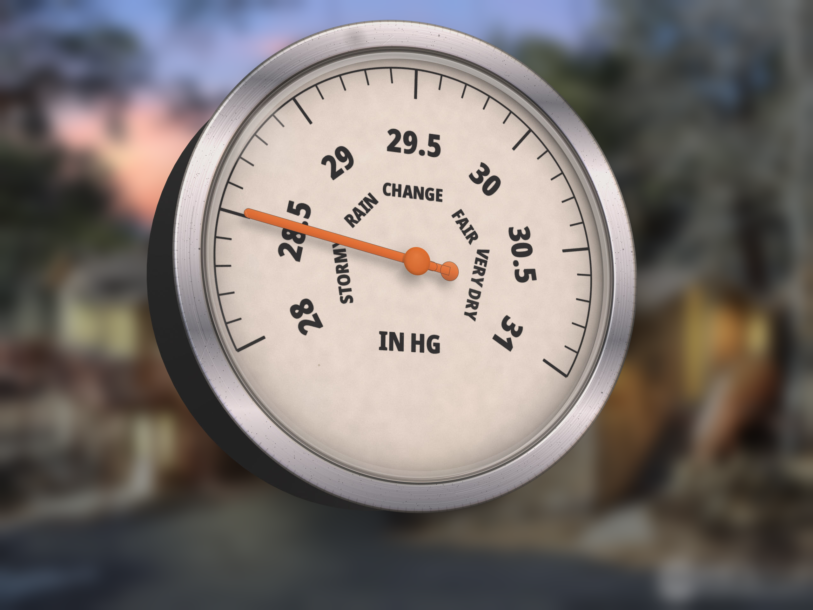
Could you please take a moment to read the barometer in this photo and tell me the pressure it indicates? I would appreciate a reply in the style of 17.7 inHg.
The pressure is 28.5 inHg
